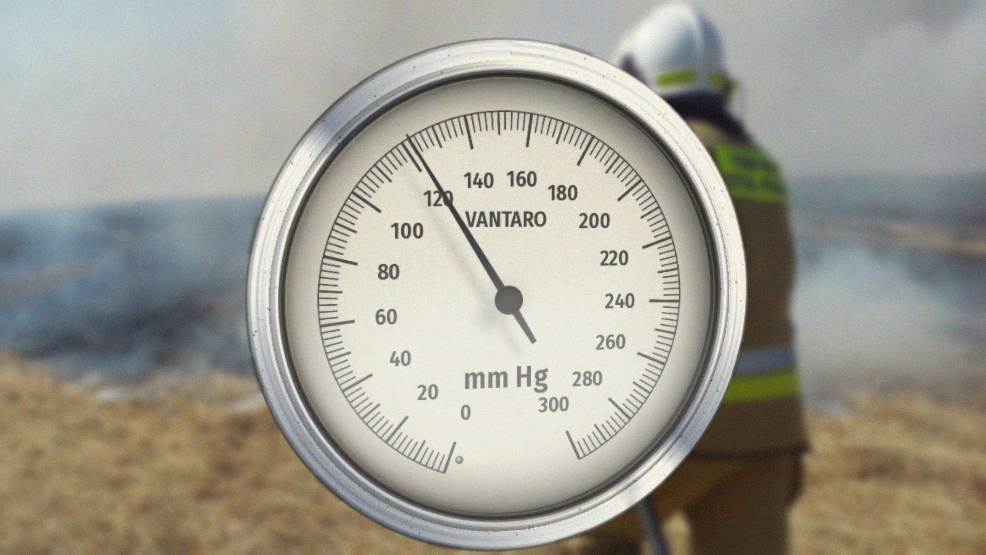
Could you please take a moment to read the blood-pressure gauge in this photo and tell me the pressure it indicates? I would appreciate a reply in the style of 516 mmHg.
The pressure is 122 mmHg
